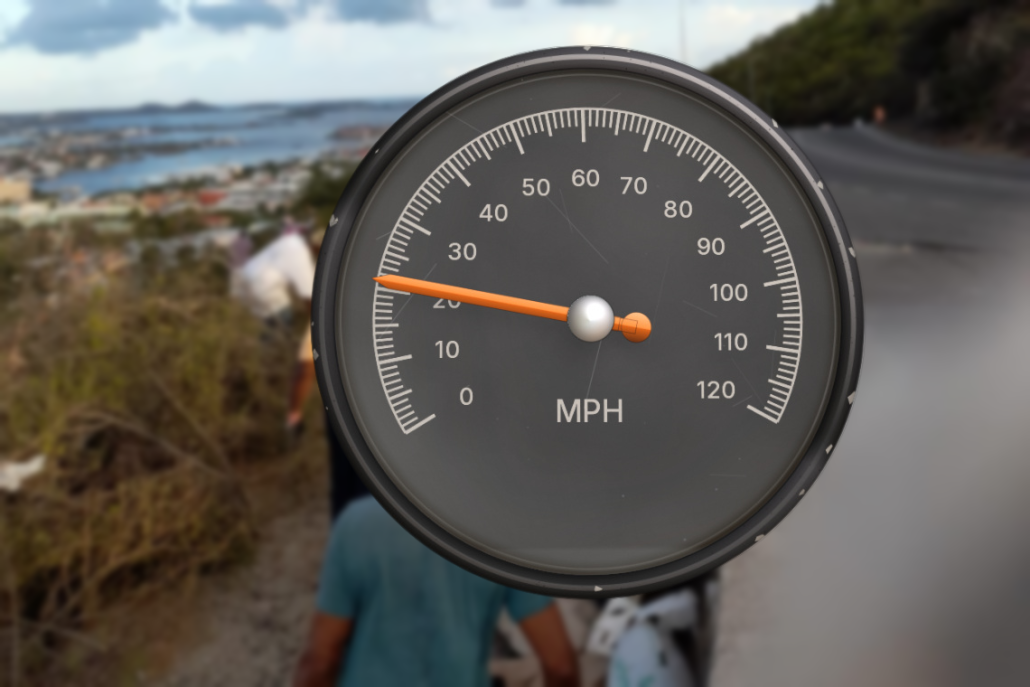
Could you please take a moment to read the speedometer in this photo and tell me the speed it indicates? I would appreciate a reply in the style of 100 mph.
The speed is 21 mph
